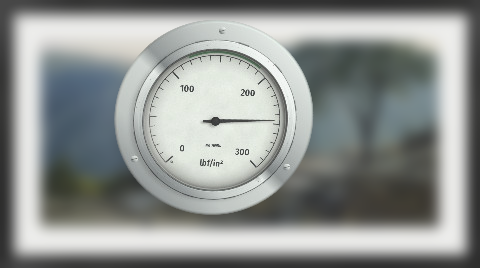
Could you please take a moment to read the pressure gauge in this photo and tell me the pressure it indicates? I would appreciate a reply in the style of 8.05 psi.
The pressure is 245 psi
